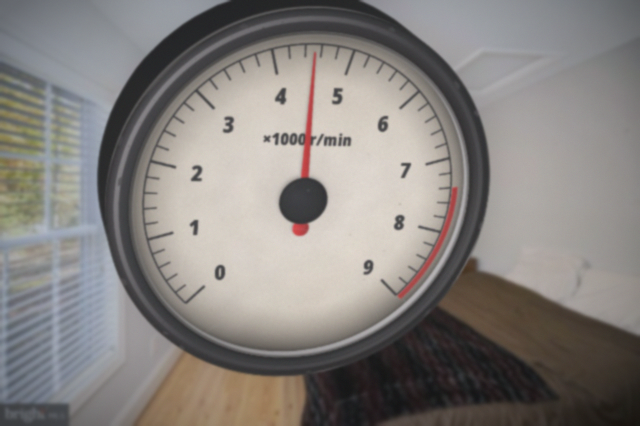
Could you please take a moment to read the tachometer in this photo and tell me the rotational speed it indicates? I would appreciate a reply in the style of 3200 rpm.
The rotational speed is 4500 rpm
